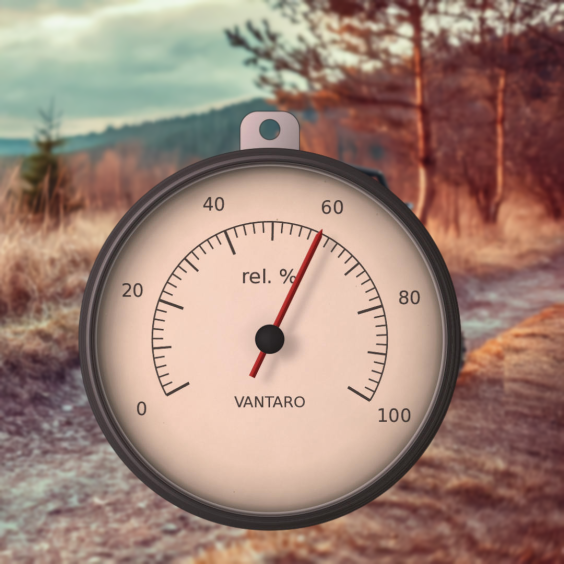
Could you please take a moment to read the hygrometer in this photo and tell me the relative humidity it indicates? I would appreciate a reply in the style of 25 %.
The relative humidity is 60 %
